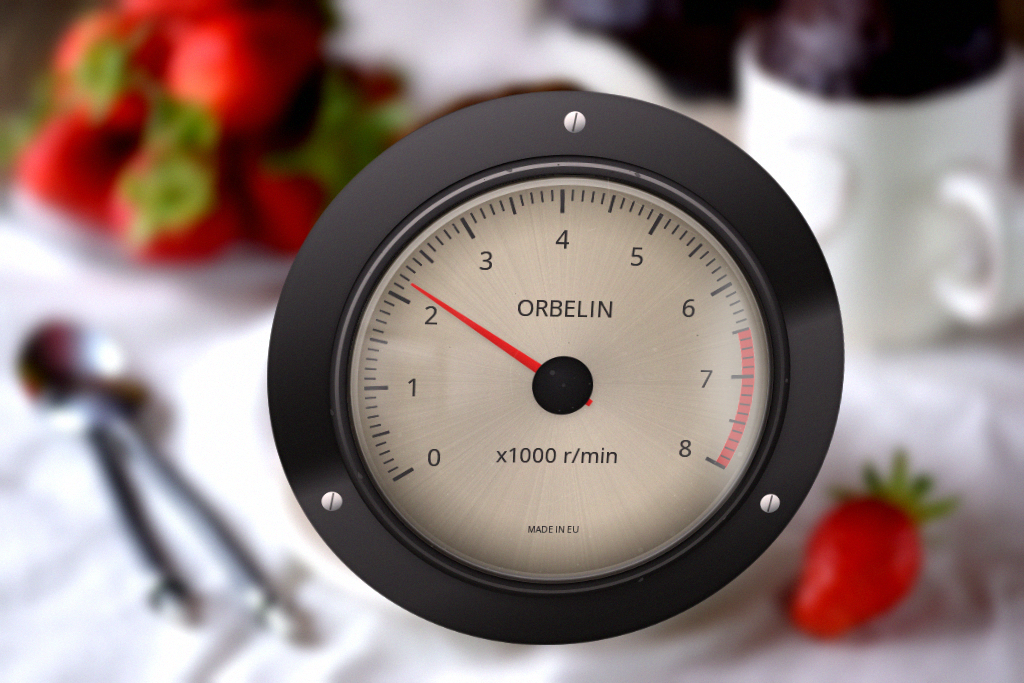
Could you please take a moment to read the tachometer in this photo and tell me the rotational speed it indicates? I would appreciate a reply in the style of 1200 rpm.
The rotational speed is 2200 rpm
